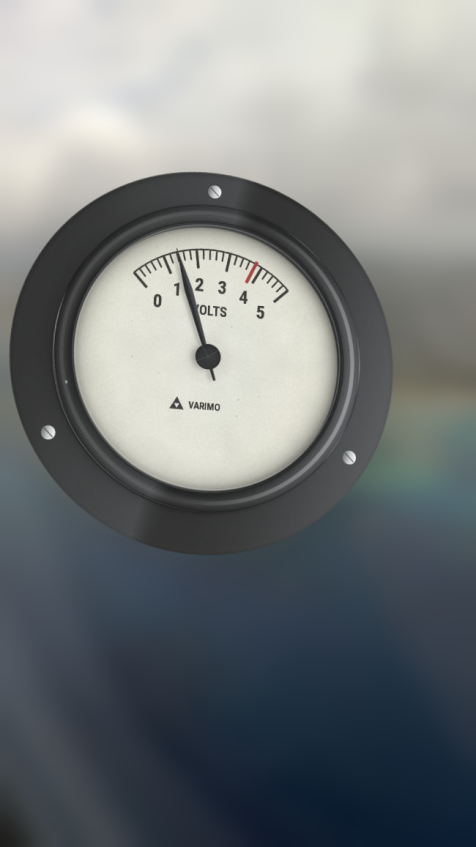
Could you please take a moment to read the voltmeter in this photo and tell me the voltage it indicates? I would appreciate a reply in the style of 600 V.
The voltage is 1.4 V
